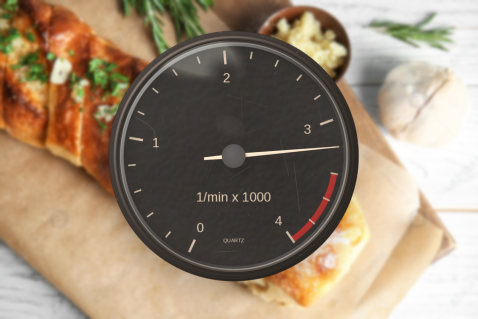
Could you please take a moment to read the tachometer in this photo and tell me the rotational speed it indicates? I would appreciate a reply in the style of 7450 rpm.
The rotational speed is 3200 rpm
